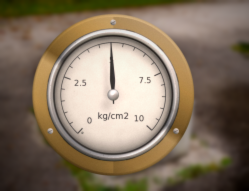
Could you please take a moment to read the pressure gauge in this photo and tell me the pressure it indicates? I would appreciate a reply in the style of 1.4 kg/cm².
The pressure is 5 kg/cm²
